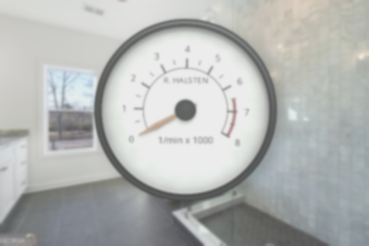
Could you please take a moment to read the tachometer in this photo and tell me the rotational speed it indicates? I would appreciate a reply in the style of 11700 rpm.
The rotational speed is 0 rpm
